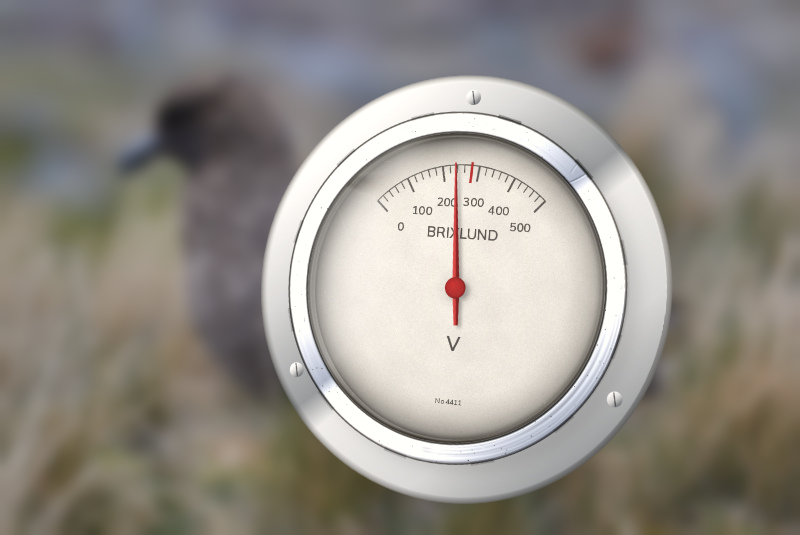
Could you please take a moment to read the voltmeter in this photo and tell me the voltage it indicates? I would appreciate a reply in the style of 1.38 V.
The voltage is 240 V
